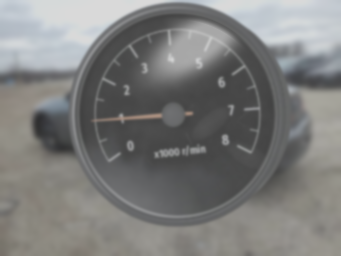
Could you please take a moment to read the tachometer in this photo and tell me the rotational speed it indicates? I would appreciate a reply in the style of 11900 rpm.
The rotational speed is 1000 rpm
